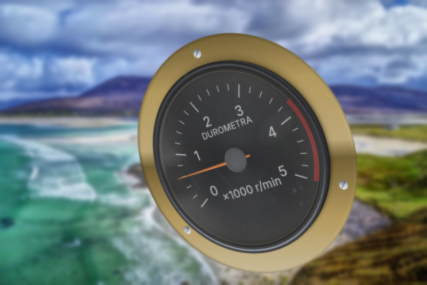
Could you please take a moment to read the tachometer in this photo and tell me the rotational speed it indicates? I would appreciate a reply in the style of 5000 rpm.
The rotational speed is 600 rpm
